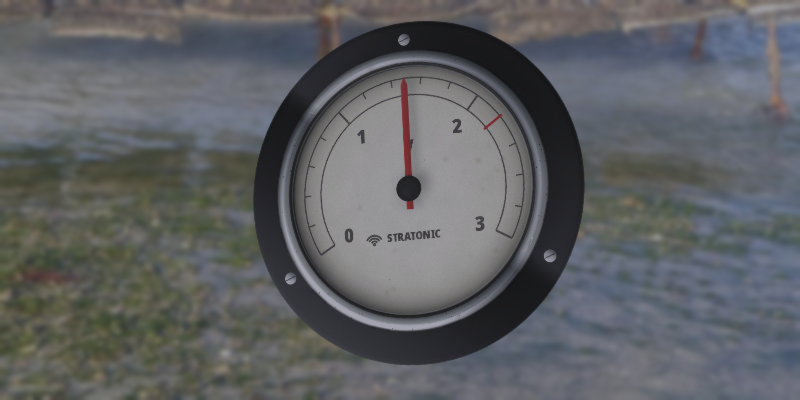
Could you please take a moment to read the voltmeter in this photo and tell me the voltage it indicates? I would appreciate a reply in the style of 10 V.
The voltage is 1.5 V
